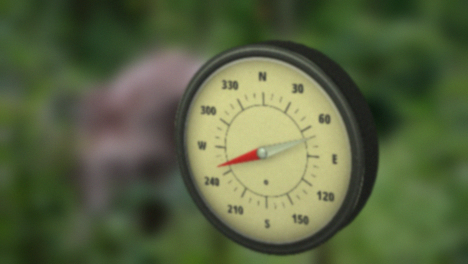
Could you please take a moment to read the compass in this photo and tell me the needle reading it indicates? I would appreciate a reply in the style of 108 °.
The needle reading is 250 °
